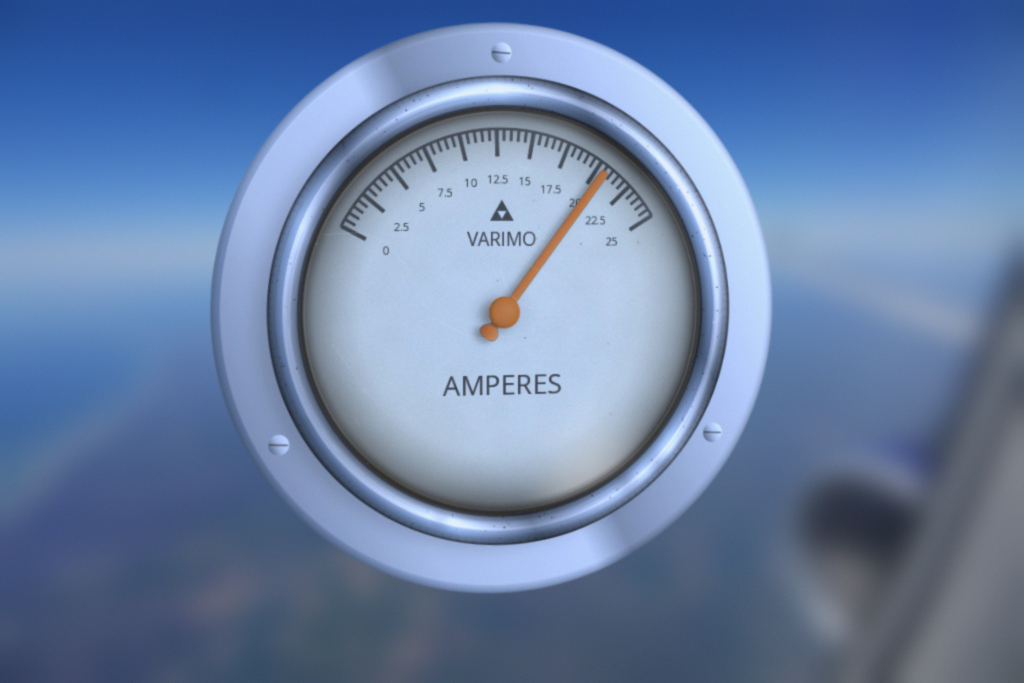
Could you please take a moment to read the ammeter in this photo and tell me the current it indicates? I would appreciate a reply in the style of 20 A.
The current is 20.5 A
